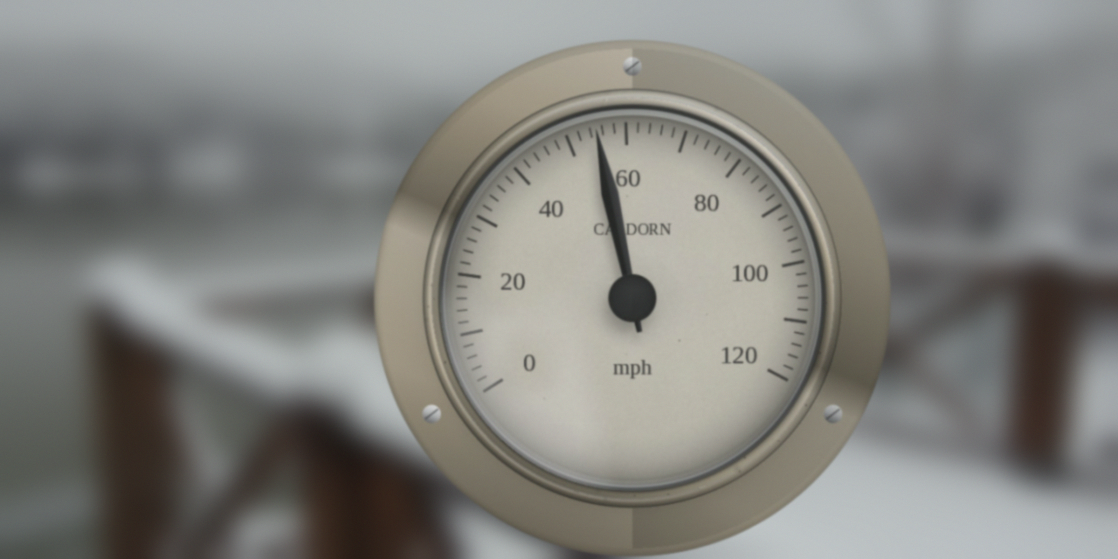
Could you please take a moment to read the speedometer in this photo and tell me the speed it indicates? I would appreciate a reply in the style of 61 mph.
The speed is 55 mph
